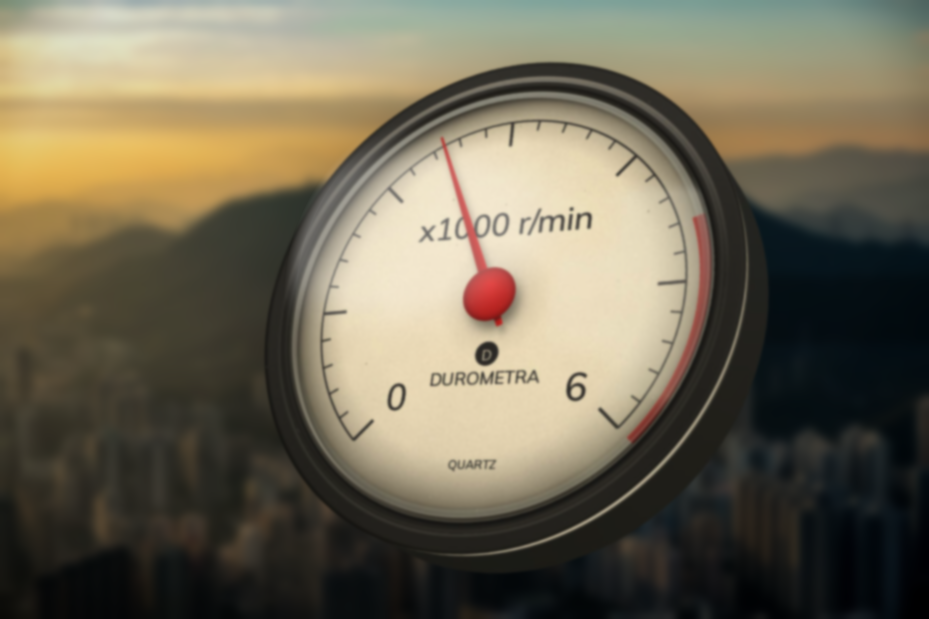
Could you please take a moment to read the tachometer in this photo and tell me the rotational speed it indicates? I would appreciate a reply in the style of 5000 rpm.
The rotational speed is 2500 rpm
